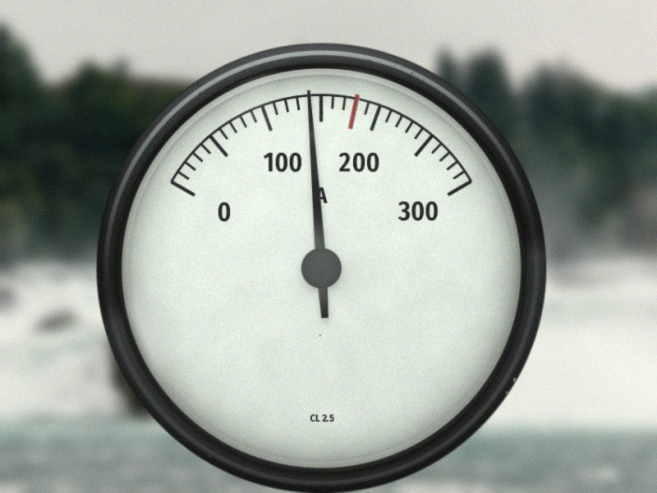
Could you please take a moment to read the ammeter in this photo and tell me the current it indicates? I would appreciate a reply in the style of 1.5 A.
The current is 140 A
